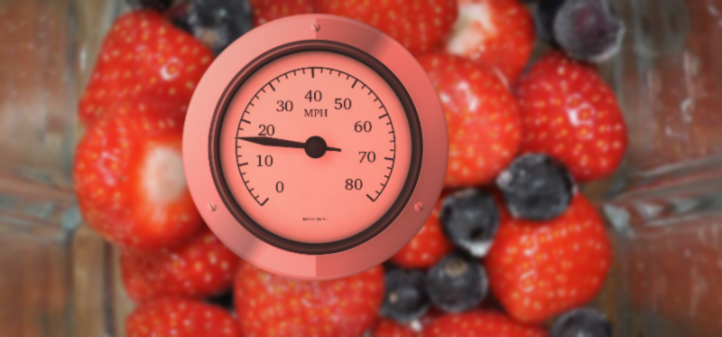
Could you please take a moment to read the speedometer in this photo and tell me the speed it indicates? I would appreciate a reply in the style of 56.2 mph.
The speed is 16 mph
